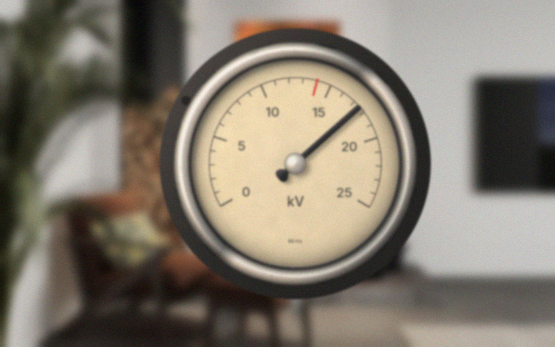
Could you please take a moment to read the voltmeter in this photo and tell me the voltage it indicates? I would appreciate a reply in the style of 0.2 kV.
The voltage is 17.5 kV
